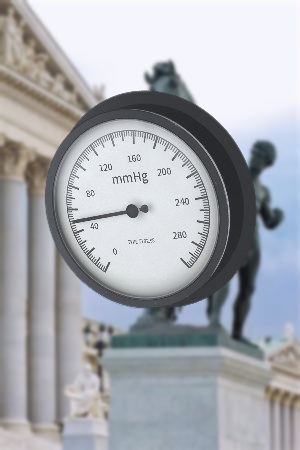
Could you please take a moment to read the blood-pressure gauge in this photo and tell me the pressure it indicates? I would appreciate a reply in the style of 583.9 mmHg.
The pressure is 50 mmHg
